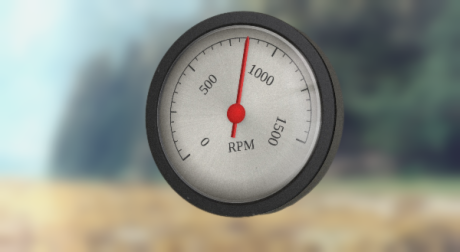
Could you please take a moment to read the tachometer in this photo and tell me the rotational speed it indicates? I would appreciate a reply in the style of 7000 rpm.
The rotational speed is 850 rpm
